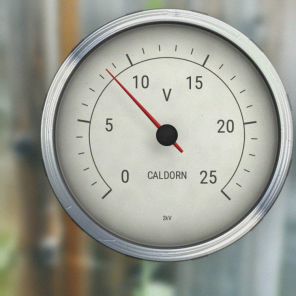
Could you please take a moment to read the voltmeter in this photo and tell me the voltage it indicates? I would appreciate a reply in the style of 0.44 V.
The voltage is 8.5 V
